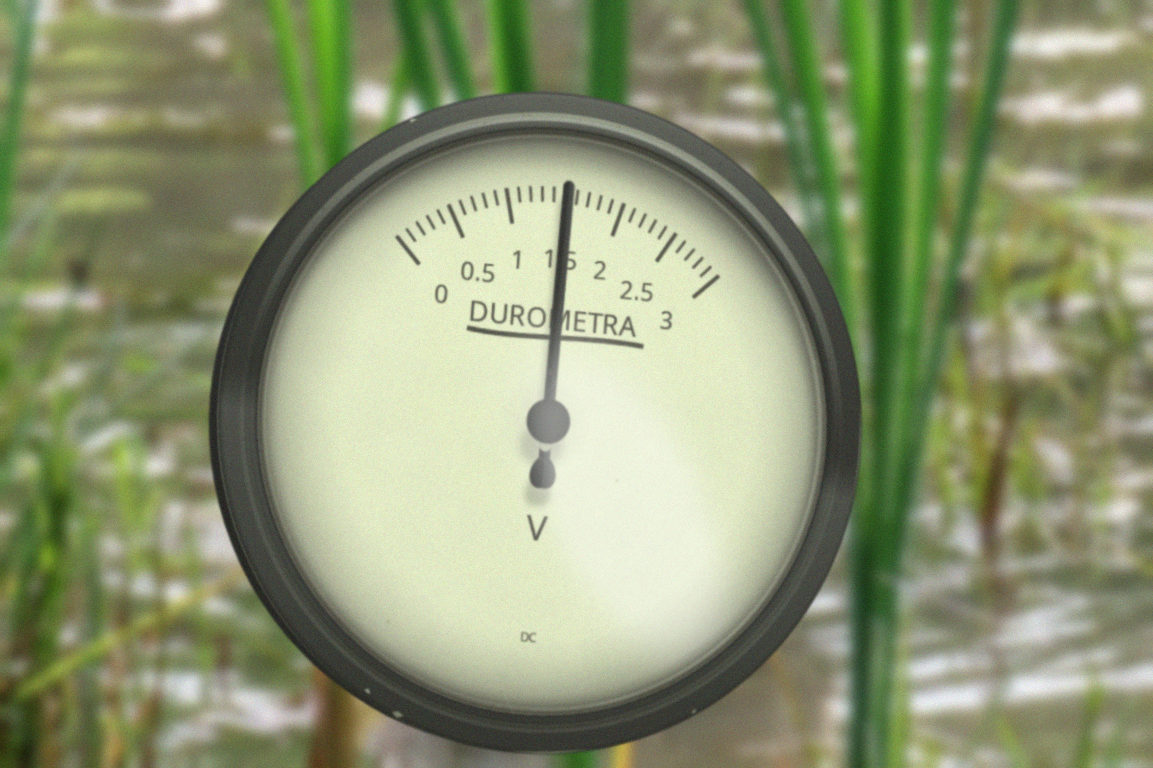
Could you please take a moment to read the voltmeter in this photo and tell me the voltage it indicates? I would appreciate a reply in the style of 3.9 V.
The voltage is 1.5 V
